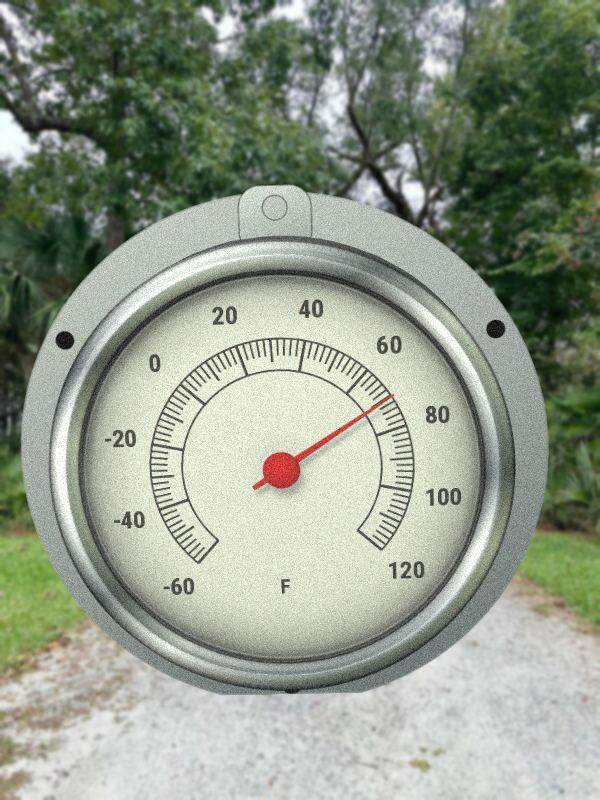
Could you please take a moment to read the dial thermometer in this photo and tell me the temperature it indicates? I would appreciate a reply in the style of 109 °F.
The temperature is 70 °F
